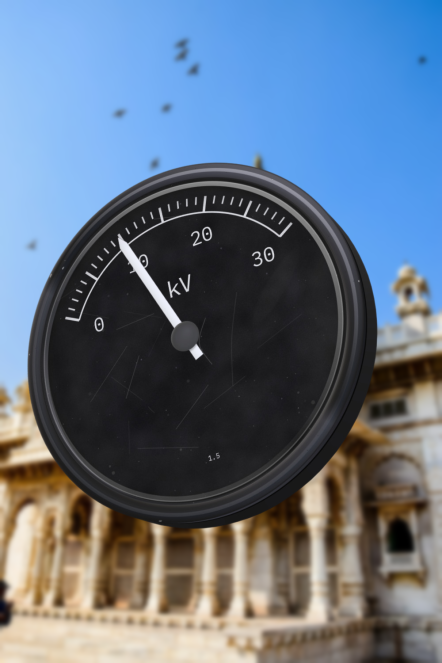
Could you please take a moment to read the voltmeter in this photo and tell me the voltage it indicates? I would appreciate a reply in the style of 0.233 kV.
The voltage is 10 kV
